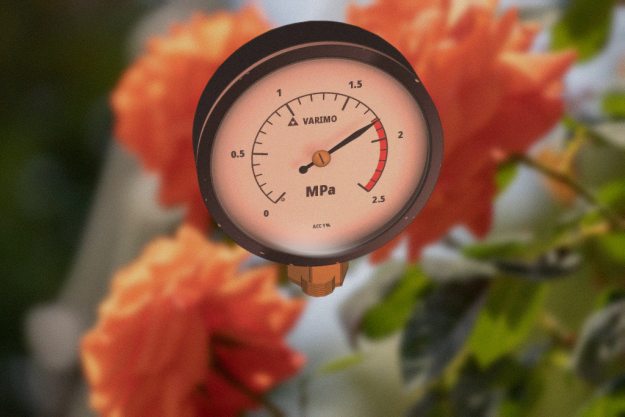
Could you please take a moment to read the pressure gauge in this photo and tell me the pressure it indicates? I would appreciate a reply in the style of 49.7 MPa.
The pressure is 1.8 MPa
